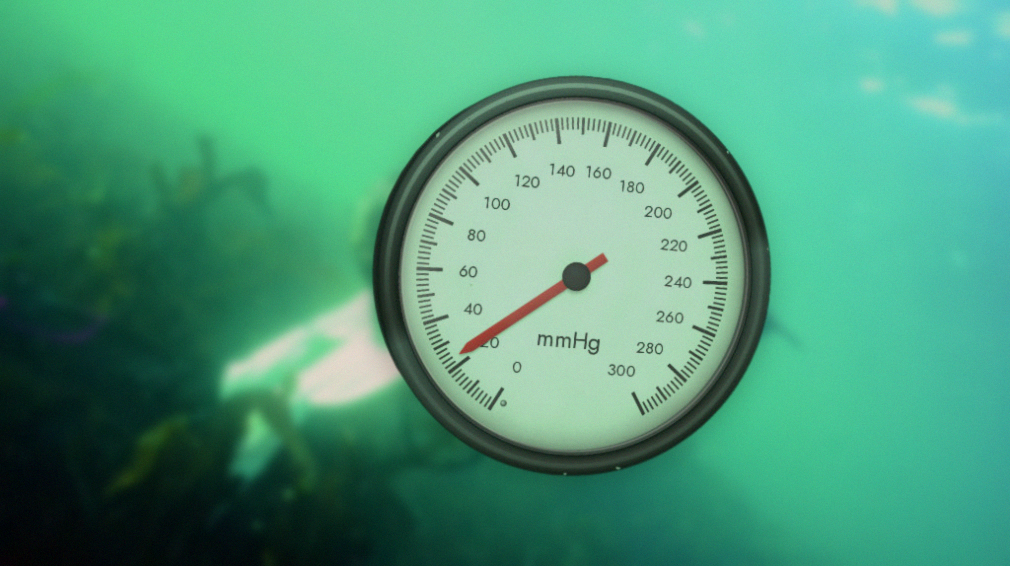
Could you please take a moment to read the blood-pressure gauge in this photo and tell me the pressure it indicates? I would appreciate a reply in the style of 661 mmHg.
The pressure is 24 mmHg
